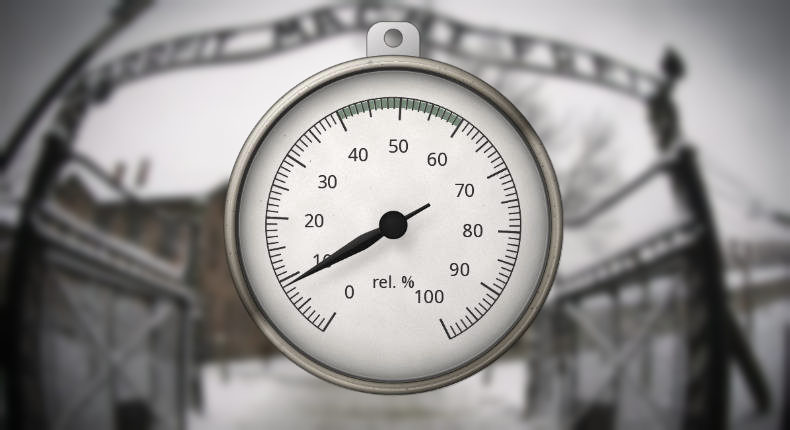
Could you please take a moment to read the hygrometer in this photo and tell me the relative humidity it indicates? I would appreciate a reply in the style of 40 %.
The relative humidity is 9 %
